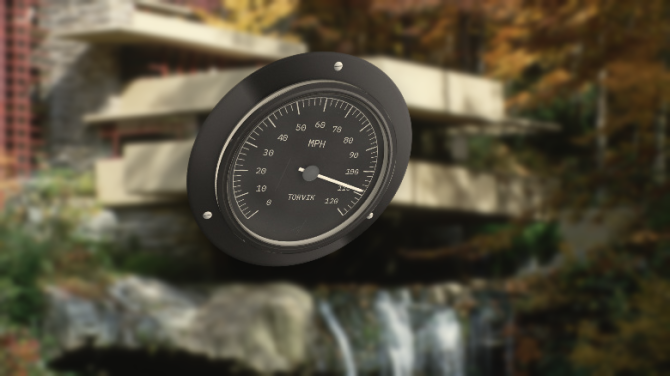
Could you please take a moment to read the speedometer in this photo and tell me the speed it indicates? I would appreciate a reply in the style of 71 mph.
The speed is 108 mph
